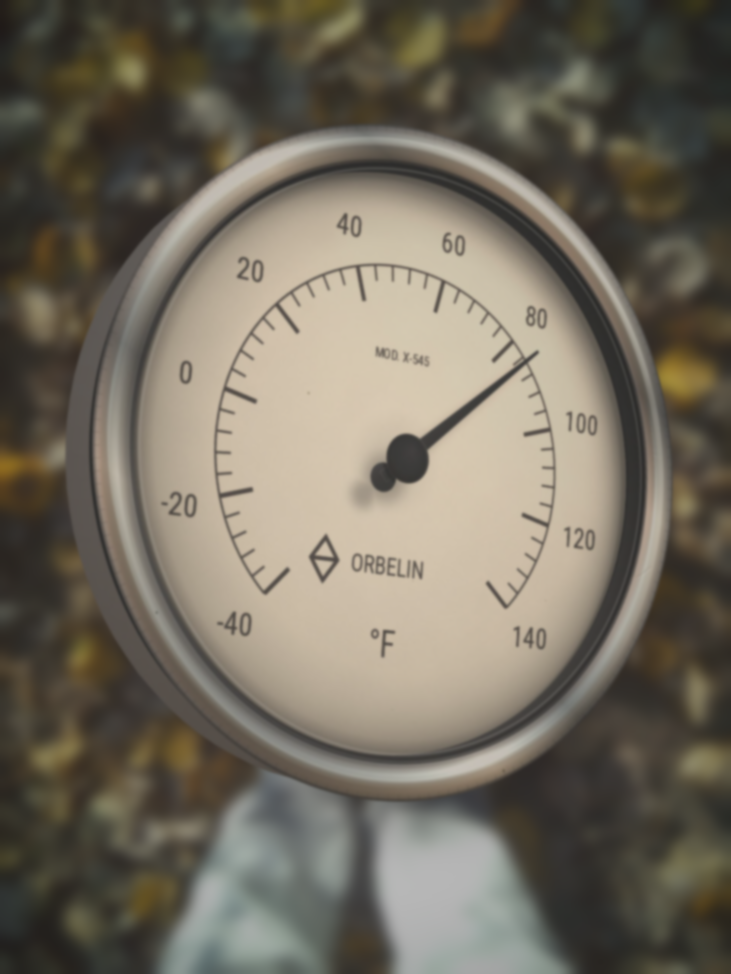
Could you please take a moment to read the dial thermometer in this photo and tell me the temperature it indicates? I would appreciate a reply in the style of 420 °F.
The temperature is 84 °F
